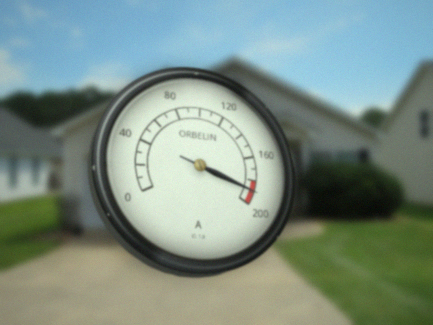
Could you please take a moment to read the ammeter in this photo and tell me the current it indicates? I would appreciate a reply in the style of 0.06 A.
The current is 190 A
